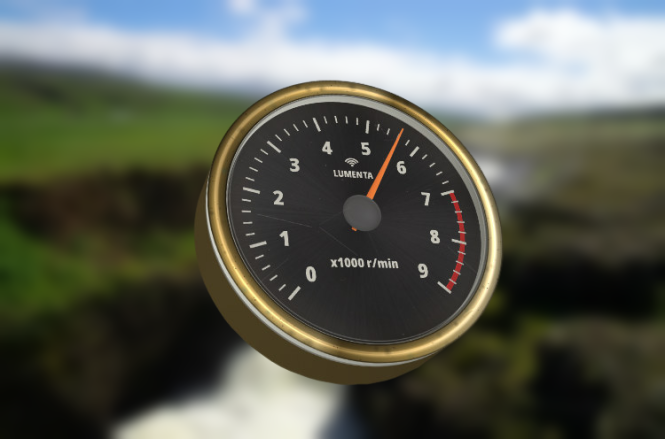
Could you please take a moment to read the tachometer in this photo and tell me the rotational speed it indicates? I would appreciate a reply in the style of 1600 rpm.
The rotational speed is 5600 rpm
